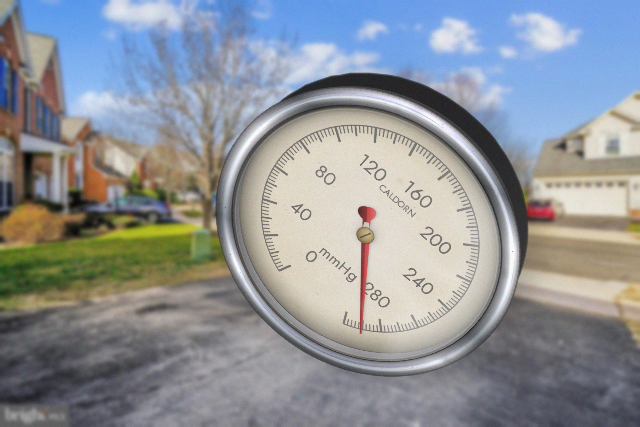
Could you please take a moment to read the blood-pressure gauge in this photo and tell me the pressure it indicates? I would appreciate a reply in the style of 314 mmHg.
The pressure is 290 mmHg
